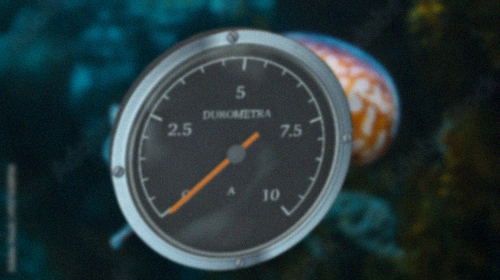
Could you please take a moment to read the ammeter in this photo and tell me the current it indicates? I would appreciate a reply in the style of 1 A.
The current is 0 A
